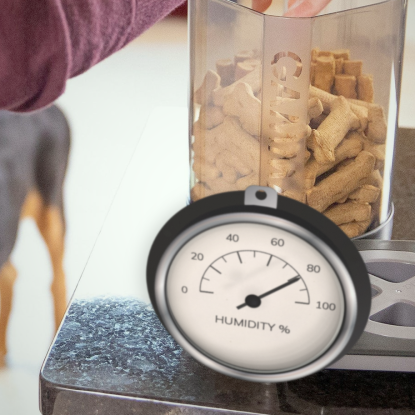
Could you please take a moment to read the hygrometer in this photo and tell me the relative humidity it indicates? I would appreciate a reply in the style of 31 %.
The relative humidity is 80 %
